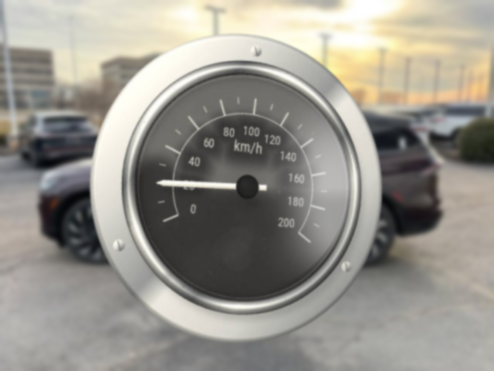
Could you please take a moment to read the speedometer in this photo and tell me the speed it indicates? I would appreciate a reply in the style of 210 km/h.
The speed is 20 km/h
